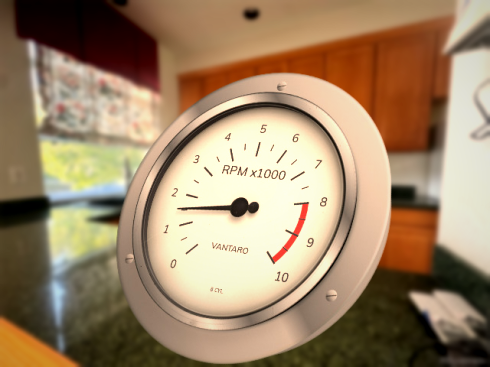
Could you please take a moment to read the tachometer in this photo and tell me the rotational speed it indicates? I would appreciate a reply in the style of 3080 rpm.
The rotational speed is 1500 rpm
